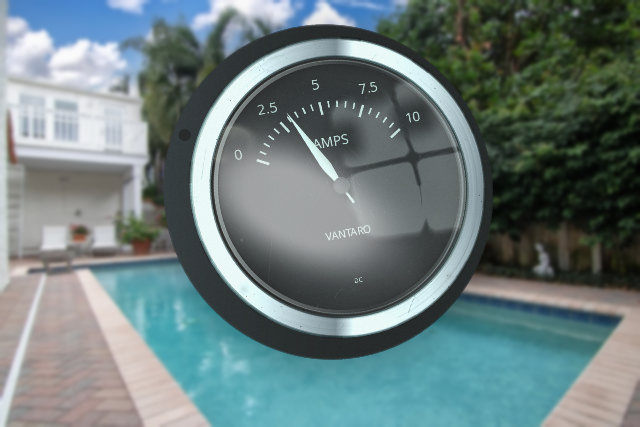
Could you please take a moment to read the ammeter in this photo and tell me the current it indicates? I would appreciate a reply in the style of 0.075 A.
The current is 3 A
